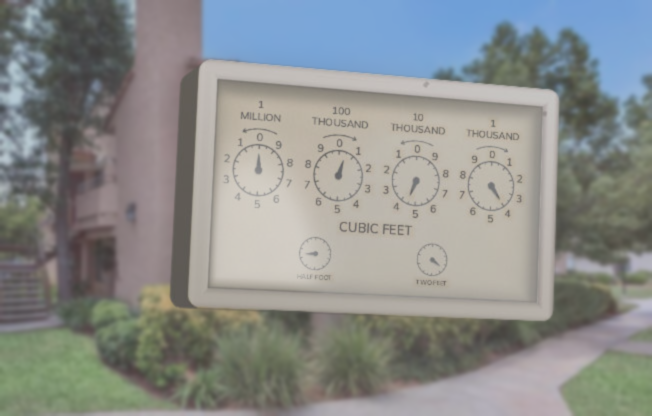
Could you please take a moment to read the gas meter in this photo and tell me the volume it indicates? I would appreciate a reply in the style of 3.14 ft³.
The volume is 4400 ft³
